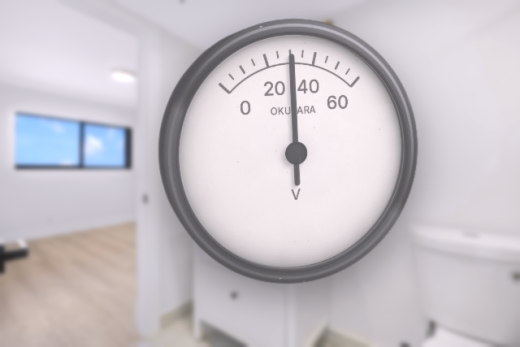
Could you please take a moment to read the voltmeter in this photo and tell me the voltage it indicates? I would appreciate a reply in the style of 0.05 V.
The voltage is 30 V
